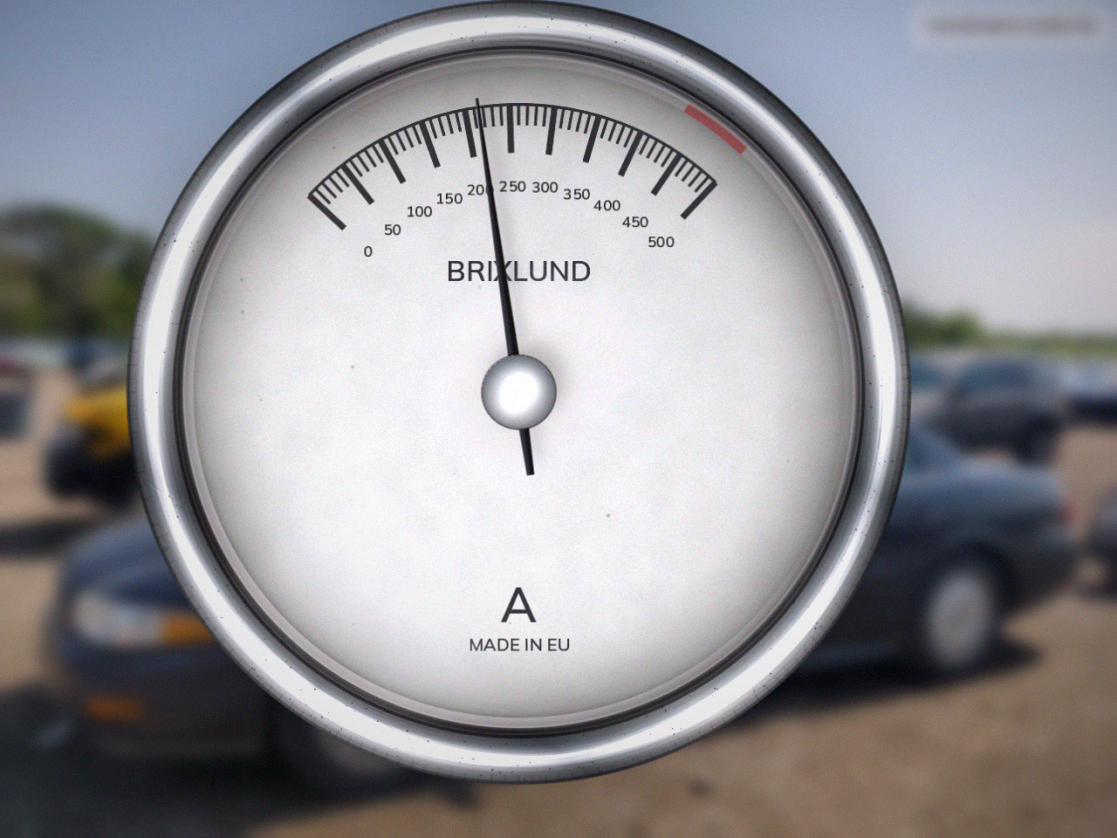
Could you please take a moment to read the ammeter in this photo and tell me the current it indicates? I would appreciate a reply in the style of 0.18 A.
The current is 215 A
